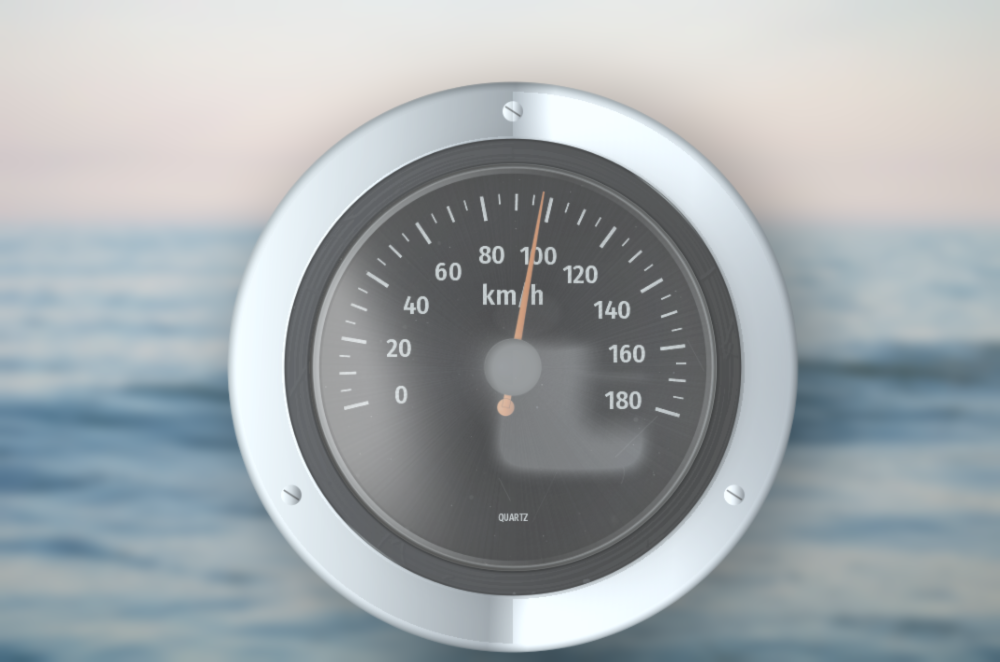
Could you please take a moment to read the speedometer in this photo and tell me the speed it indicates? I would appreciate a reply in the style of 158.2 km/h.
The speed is 97.5 km/h
